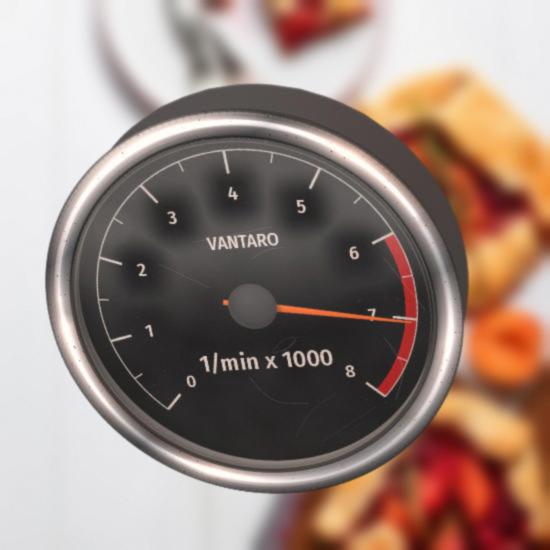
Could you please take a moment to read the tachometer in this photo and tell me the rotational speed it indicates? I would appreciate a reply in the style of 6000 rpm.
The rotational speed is 7000 rpm
